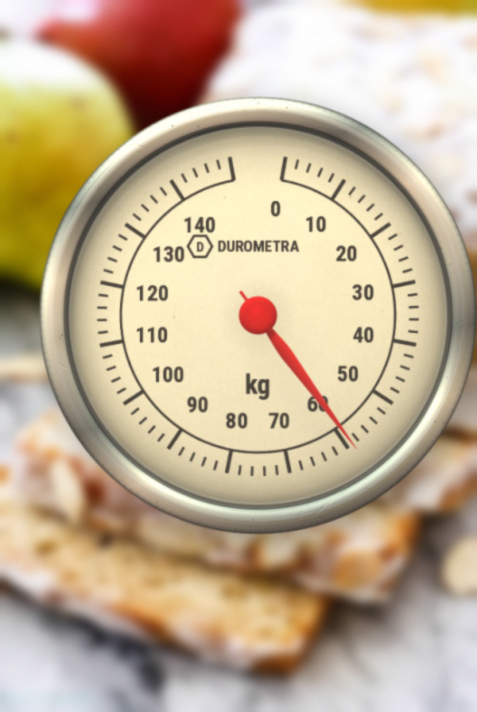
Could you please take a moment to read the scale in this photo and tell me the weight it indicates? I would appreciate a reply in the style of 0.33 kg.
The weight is 59 kg
